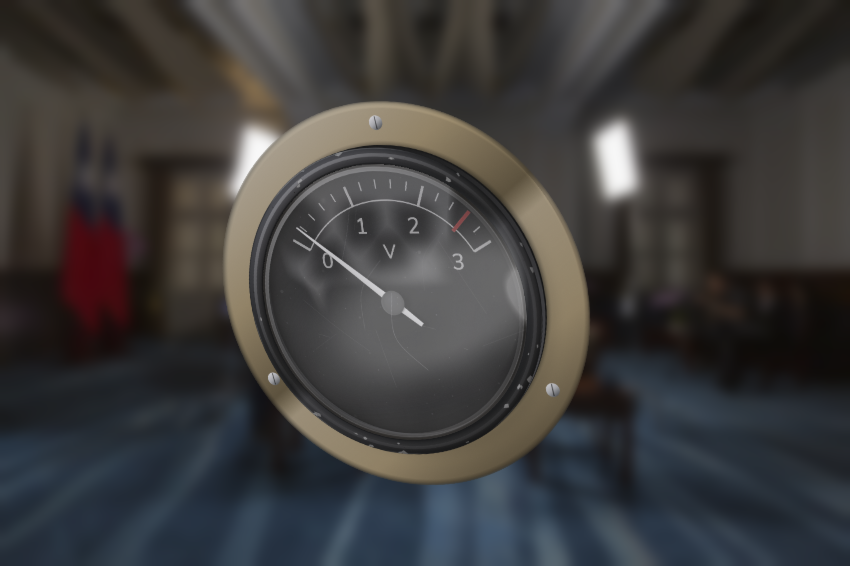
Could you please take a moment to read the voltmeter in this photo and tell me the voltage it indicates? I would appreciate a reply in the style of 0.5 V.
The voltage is 0.2 V
